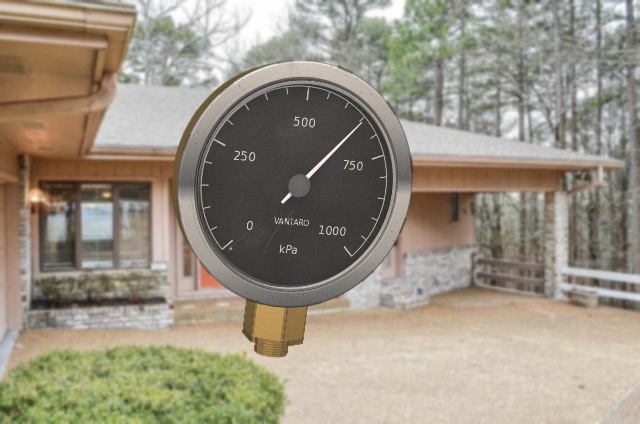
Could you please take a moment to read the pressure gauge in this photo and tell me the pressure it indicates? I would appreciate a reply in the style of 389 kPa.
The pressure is 650 kPa
